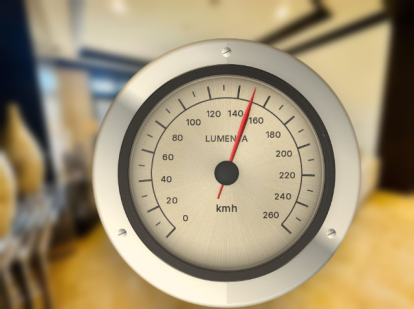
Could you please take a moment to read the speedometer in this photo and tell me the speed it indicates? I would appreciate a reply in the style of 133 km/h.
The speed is 150 km/h
